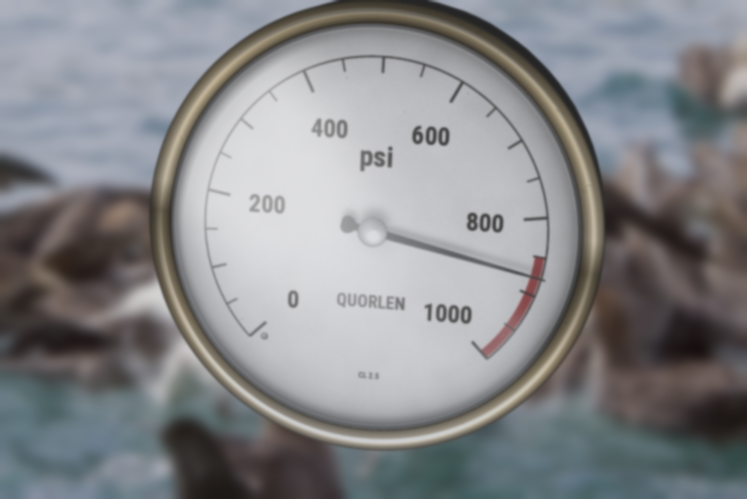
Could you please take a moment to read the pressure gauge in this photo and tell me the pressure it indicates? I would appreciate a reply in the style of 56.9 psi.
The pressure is 875 psi
